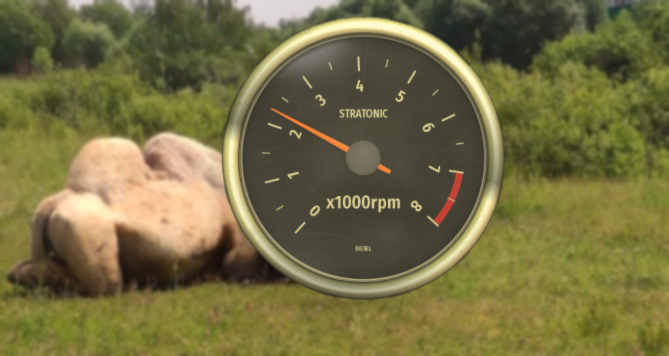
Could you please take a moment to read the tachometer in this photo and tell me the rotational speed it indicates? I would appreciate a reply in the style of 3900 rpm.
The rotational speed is 2250 rpm
